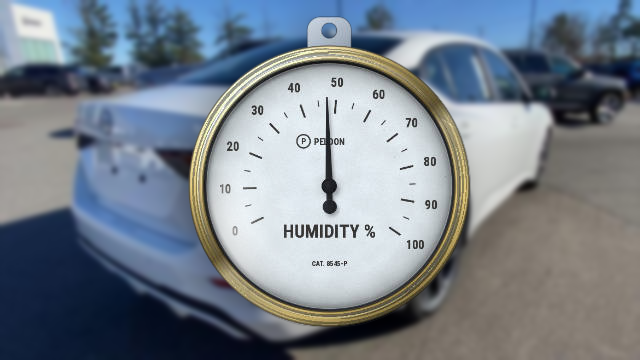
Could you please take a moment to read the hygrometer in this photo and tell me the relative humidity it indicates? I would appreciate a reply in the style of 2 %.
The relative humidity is 47.5 %
